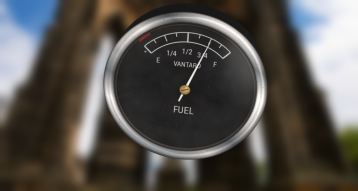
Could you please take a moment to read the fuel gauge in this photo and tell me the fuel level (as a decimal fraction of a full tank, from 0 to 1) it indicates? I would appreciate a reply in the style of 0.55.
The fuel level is 0.75
